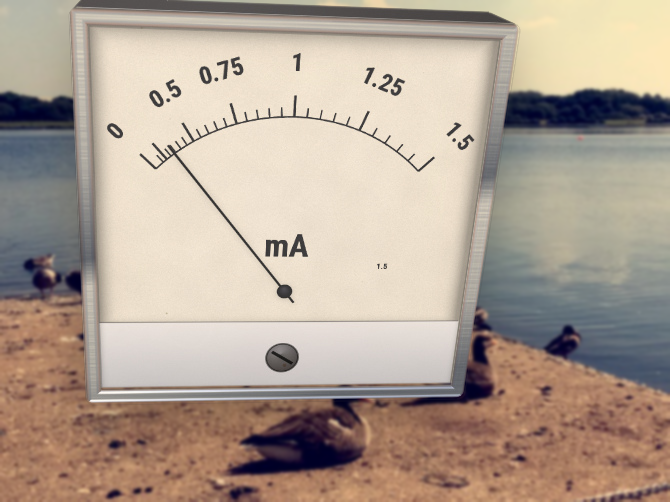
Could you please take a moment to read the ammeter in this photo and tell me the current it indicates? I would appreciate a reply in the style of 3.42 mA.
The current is 0.35 mA
